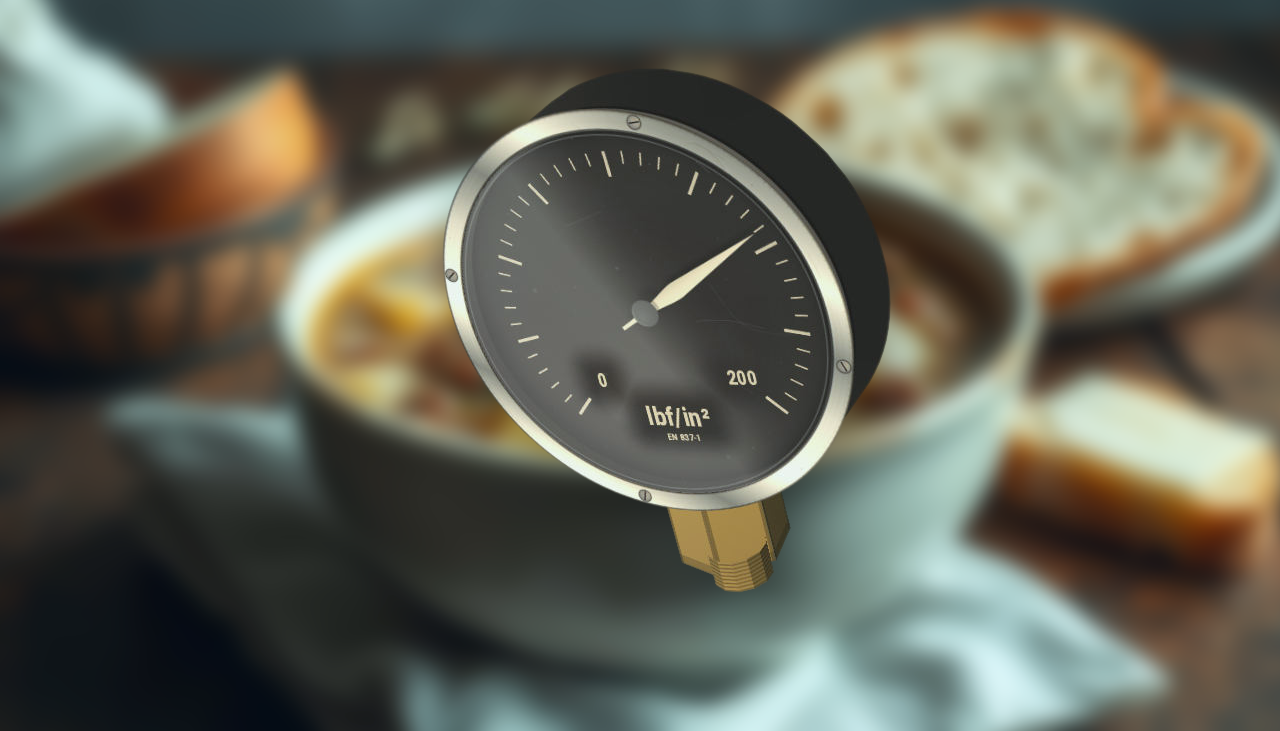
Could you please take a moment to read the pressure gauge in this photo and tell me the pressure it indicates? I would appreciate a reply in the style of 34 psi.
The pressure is 145 psi
